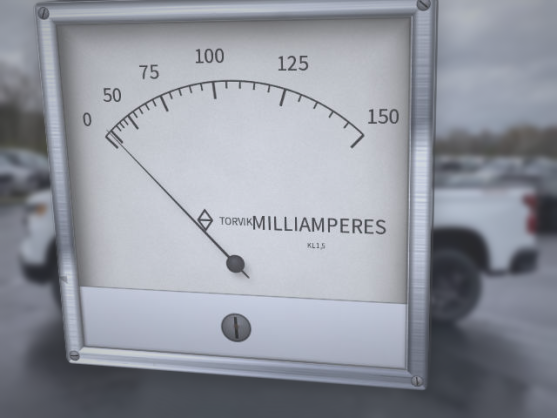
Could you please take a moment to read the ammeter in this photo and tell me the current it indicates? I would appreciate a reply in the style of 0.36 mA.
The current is 25 mA
